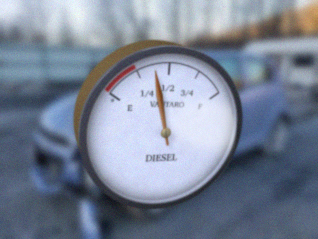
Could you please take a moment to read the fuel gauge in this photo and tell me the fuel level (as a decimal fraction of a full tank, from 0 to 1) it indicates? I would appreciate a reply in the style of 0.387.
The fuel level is 0.375
